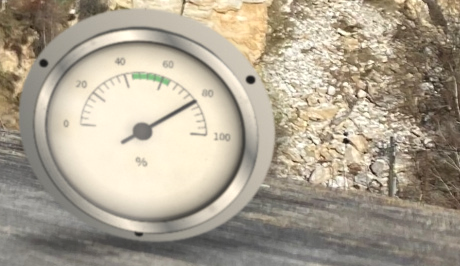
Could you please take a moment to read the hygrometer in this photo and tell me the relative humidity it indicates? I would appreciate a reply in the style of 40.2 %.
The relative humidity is 80 %
